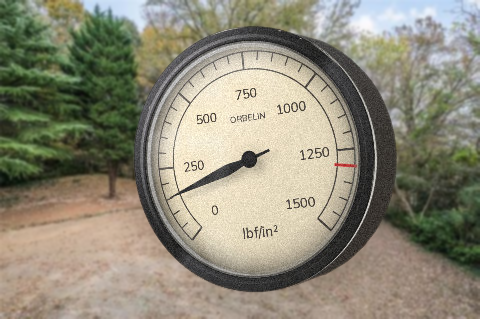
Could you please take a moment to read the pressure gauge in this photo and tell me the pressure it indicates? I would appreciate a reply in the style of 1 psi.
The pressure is 150 psi
